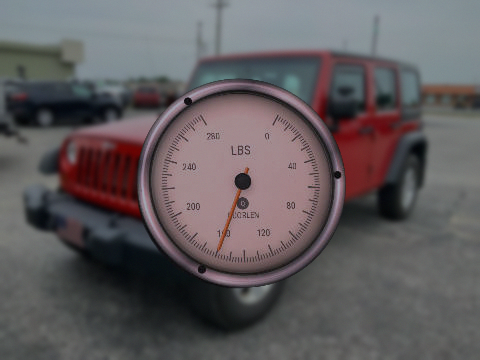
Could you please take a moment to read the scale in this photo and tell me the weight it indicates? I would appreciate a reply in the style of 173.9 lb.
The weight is 160 lb
